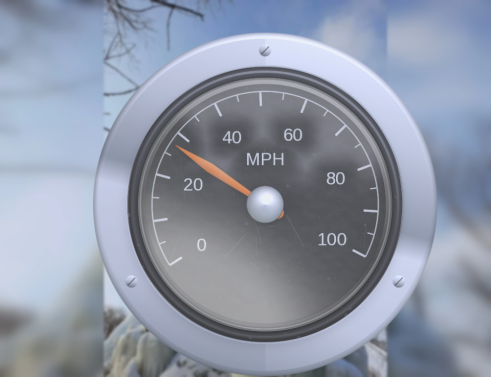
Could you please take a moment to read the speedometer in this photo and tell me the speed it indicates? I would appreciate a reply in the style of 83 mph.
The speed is 27.5 mph
